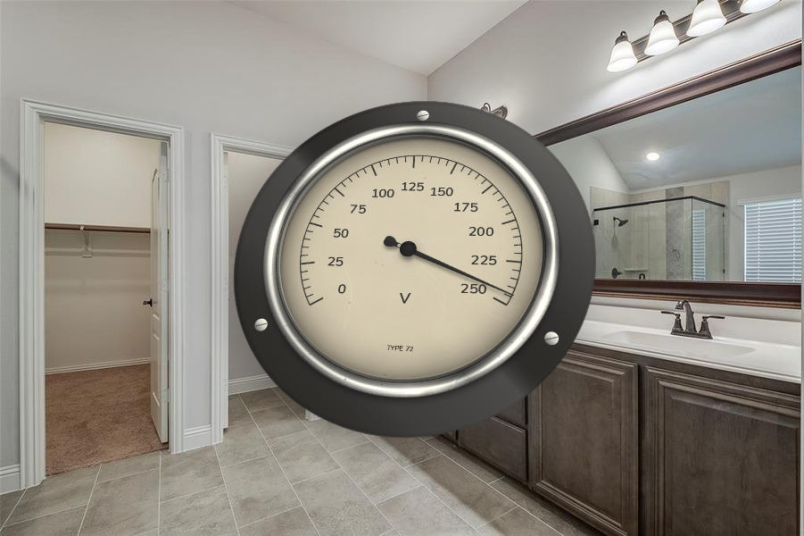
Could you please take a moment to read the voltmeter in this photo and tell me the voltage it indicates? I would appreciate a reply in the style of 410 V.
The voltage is 245 V
